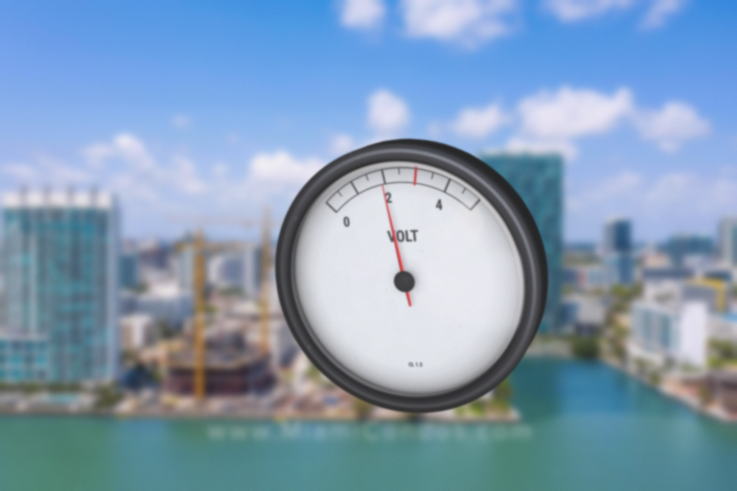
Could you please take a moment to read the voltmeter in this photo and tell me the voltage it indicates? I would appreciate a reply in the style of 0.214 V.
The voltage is 2 V
